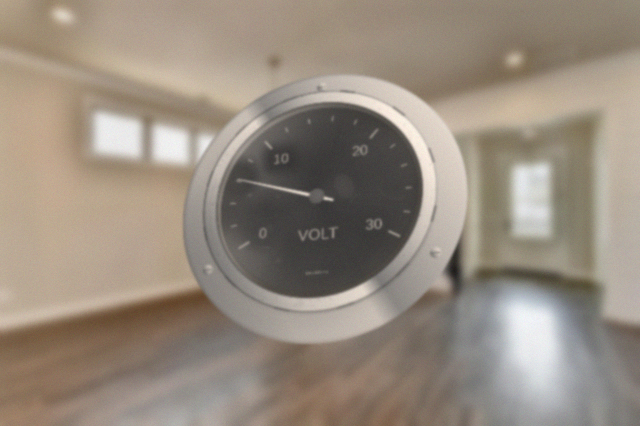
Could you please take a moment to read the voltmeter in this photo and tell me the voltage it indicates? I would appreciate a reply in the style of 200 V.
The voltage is 6 V
